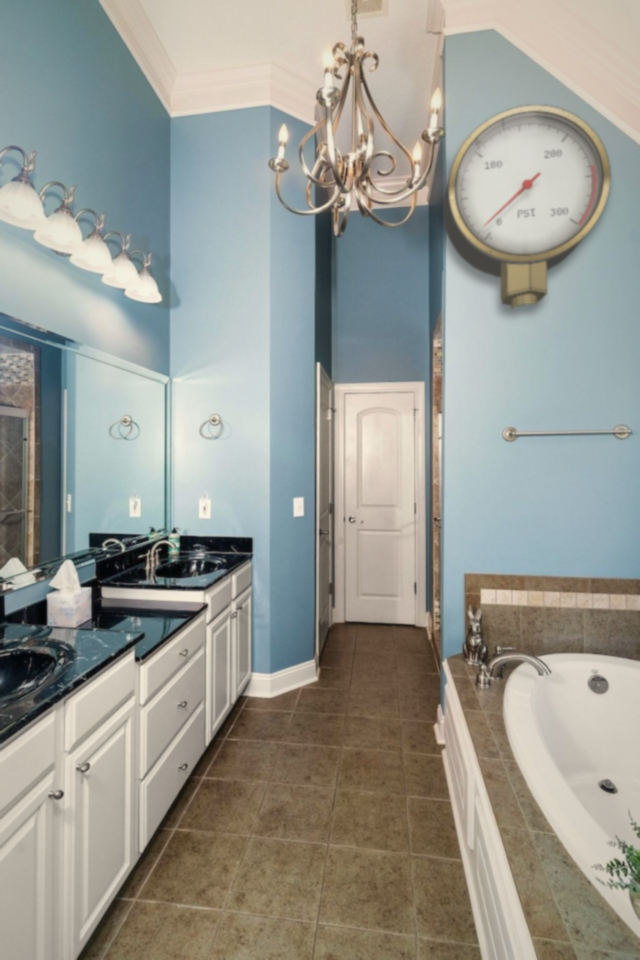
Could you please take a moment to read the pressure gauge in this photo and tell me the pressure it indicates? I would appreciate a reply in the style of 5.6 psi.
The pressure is 10 psi
